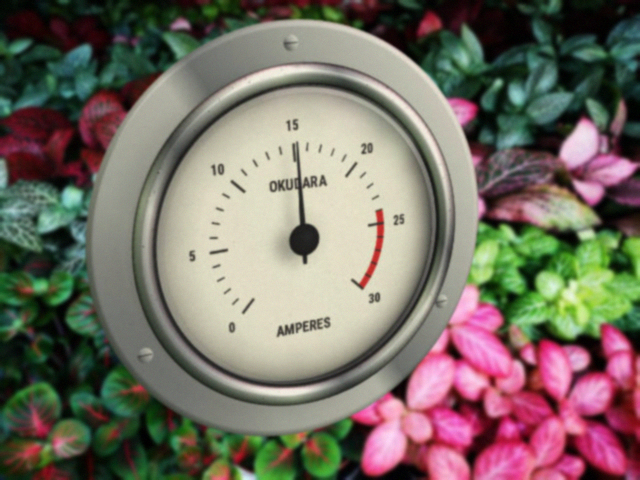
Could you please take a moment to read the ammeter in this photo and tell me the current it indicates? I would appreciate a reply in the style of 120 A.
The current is 15 A
